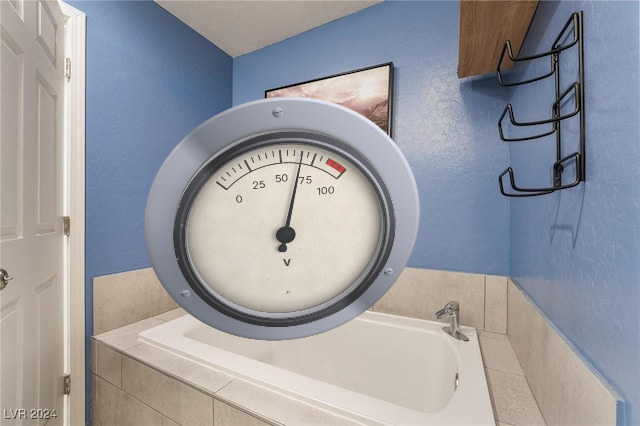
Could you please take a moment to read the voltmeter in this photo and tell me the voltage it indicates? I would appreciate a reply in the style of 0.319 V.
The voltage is 65 V
